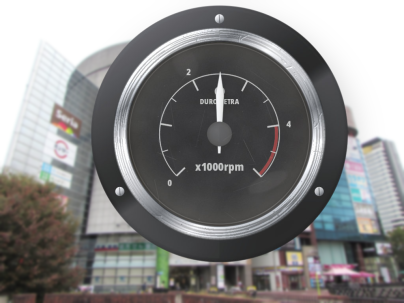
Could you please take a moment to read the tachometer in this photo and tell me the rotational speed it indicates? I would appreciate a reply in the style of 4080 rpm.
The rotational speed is 2500 rpm
